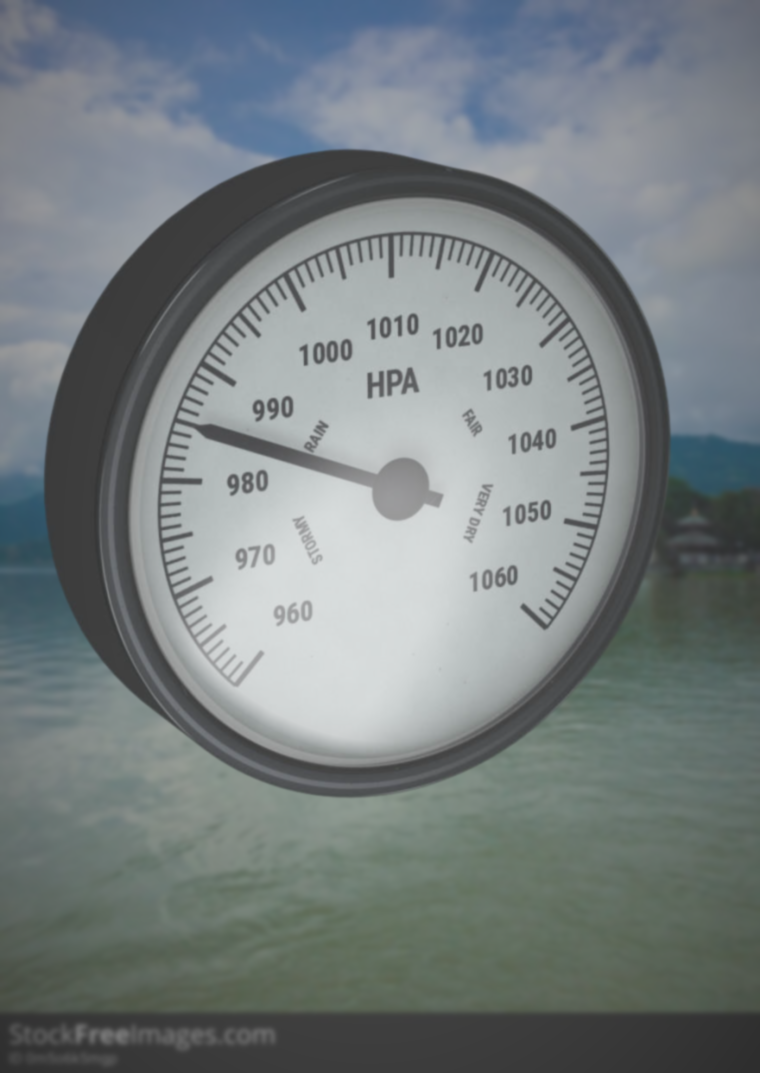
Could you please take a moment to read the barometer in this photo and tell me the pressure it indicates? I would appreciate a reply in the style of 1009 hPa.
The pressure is 985 hPa
